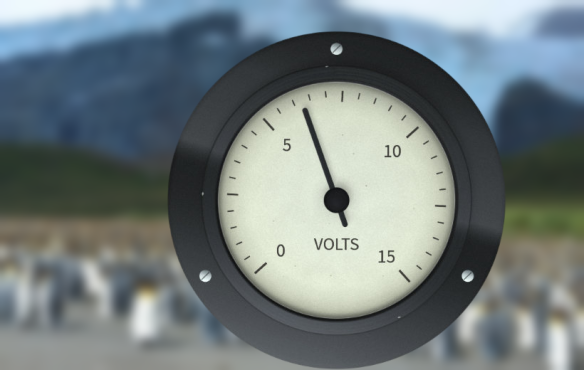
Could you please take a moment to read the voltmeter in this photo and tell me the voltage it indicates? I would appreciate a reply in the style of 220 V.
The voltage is 6.25 V
